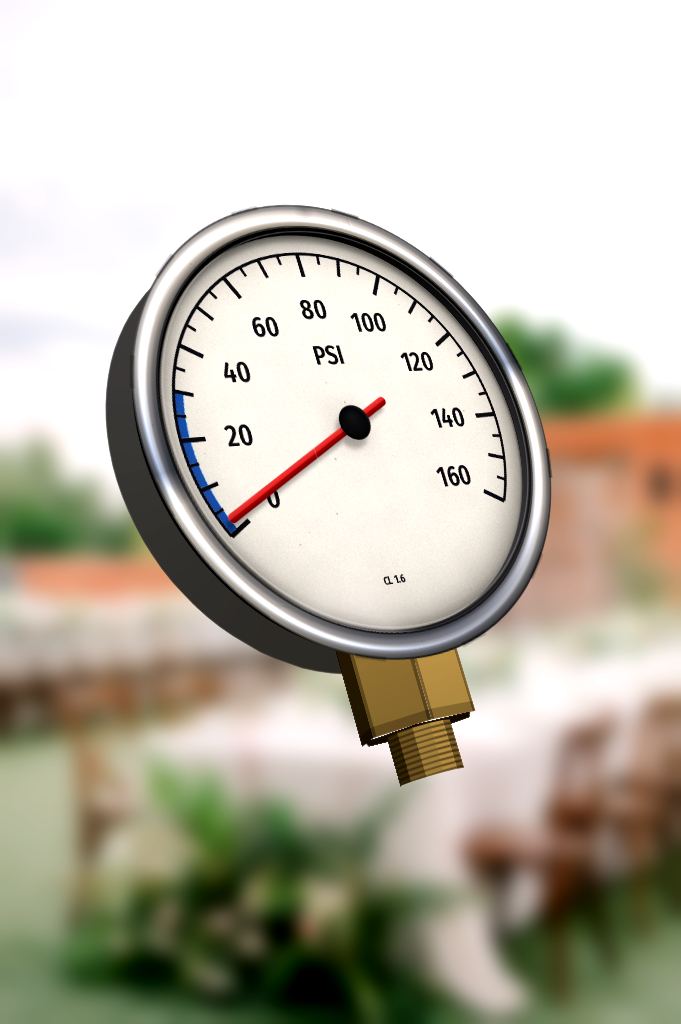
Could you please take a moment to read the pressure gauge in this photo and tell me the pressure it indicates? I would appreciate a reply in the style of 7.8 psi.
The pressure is 2.5 psi
